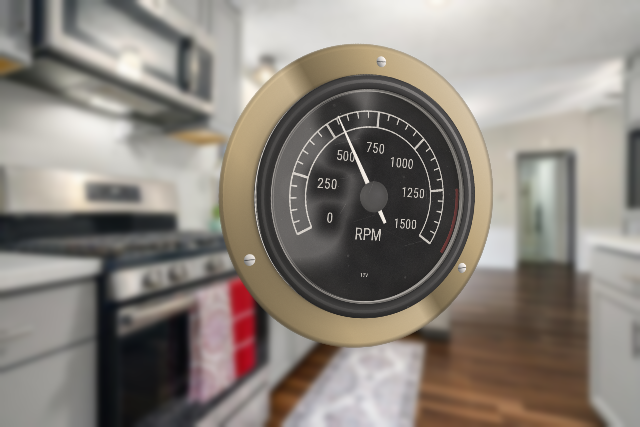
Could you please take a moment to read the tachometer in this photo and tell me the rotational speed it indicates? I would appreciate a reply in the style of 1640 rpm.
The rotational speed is 550 rpm
